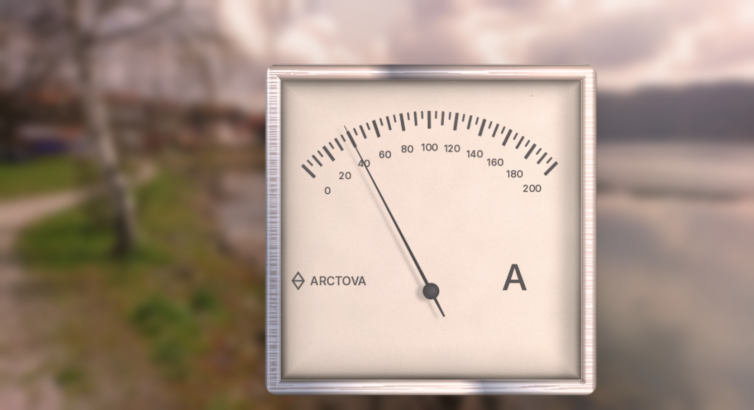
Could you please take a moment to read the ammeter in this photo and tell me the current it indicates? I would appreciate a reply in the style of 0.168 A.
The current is 40 A
